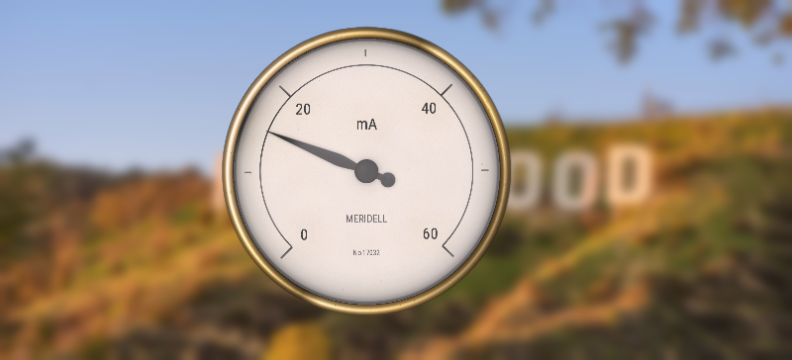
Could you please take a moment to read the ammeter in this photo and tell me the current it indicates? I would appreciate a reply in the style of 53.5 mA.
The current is 15 mA
